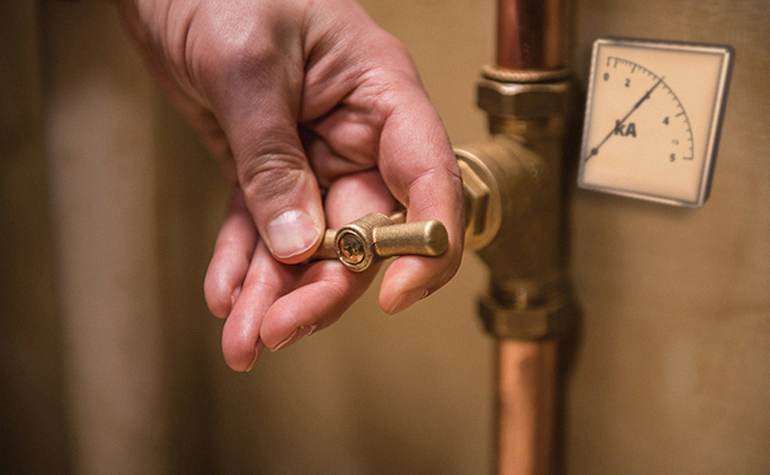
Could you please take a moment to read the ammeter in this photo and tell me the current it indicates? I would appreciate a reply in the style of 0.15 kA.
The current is 3 kA
